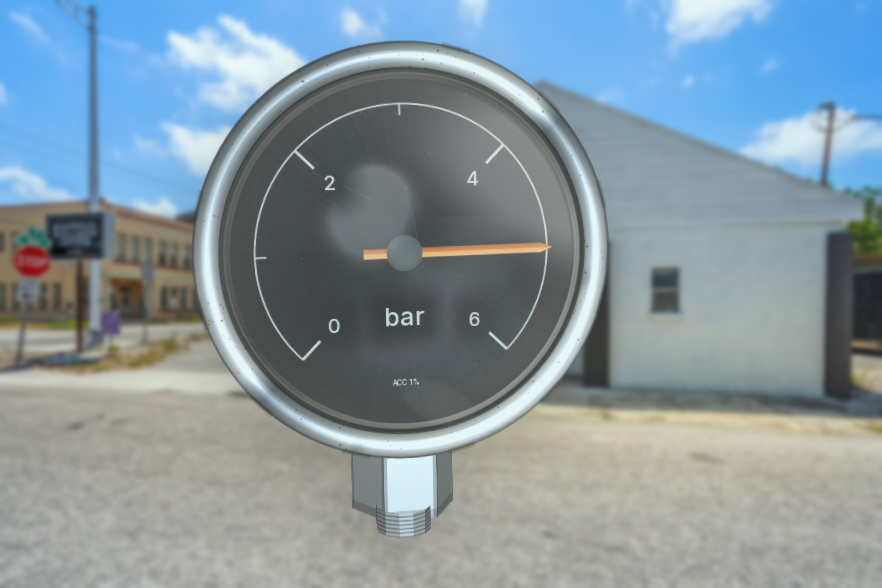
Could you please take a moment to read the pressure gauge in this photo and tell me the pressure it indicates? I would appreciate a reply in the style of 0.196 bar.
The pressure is 5 bar
